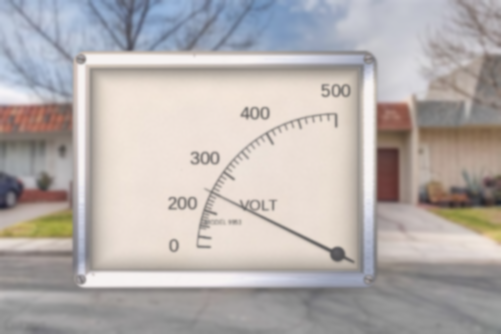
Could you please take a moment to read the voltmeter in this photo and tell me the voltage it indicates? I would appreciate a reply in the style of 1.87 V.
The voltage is 250 V
